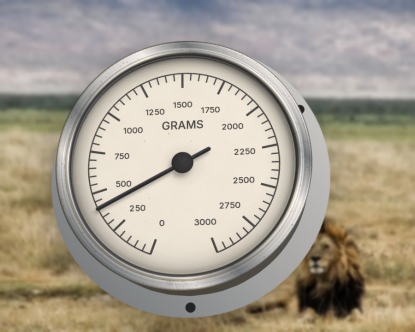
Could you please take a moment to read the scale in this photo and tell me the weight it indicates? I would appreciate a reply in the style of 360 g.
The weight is 400 g
